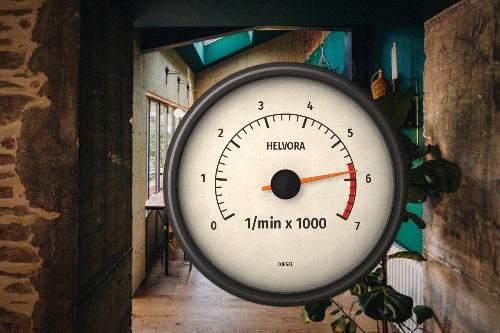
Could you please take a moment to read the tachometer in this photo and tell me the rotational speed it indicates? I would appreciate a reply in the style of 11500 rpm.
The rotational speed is 5800 rpm
